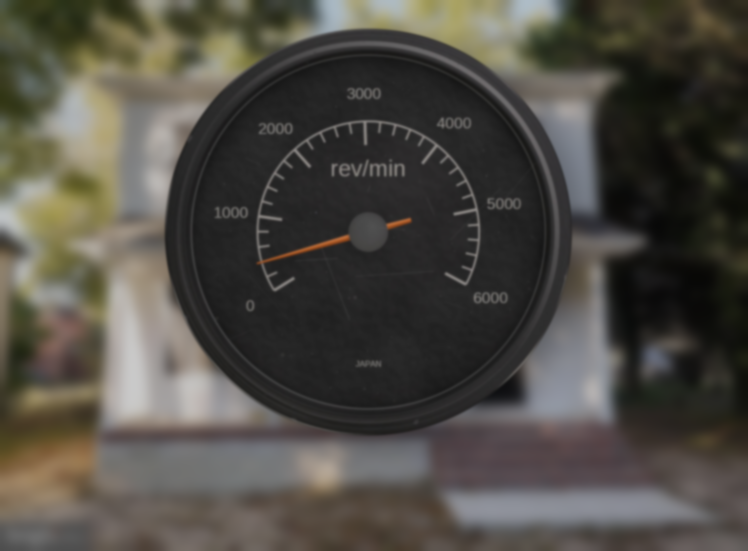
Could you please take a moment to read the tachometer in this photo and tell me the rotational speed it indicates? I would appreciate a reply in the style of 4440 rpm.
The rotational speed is 400 rpm
